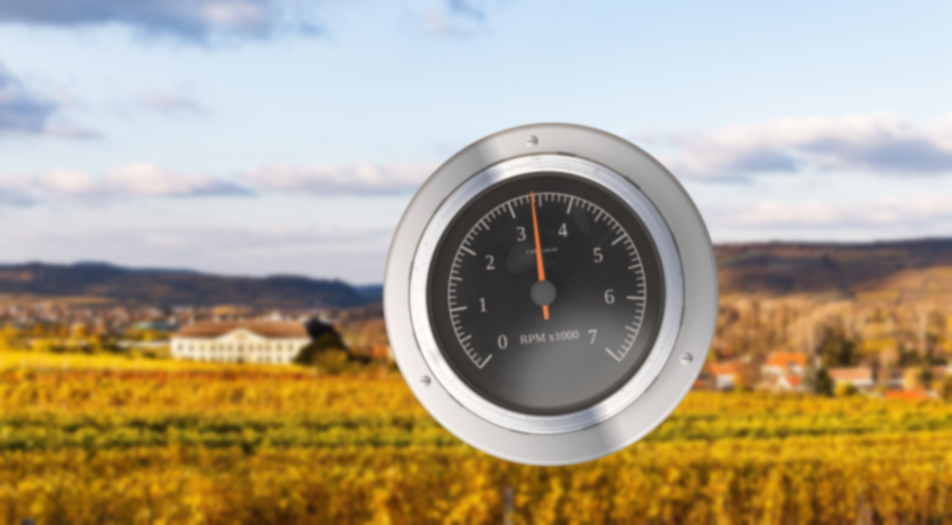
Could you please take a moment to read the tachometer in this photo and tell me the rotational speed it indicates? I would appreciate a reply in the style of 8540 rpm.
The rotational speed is 3400 rpm
